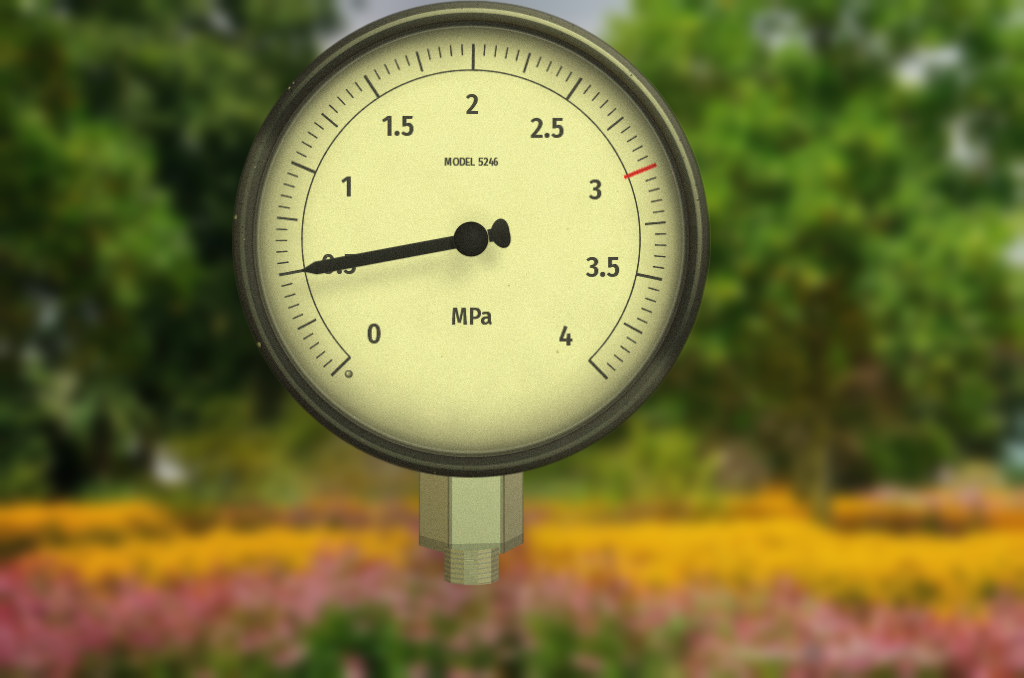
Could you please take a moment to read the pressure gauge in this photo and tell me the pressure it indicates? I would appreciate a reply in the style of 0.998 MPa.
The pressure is 0.5 MPa
